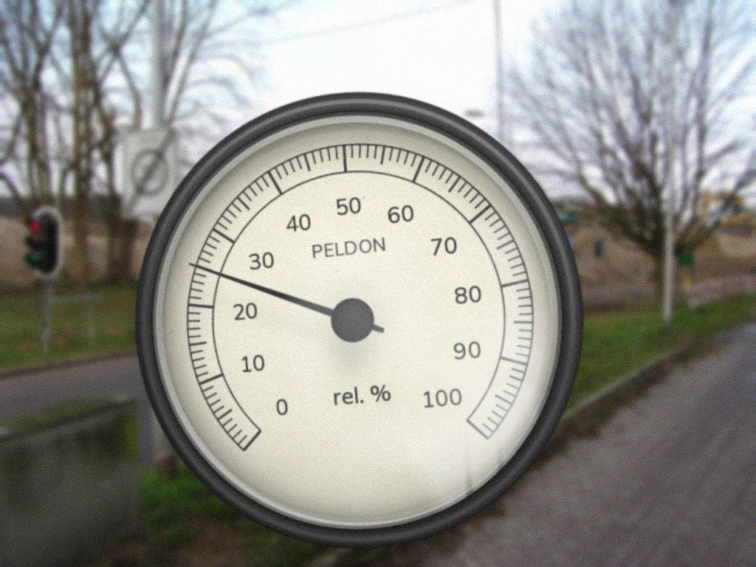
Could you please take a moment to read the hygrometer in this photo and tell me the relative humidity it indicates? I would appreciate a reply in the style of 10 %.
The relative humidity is 25 %
